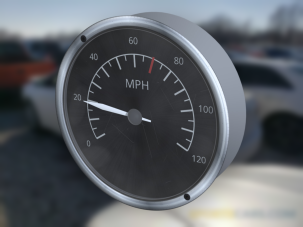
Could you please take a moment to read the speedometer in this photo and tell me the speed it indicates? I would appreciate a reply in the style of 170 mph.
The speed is 20 mph
